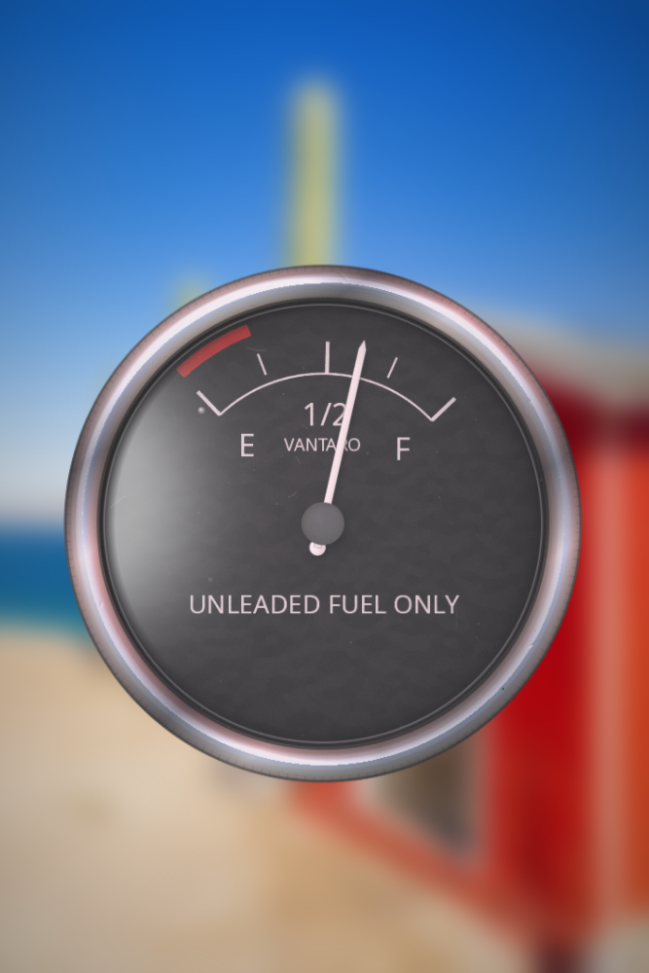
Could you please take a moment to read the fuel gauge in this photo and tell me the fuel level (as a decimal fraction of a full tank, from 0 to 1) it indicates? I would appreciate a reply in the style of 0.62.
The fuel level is 0.625
